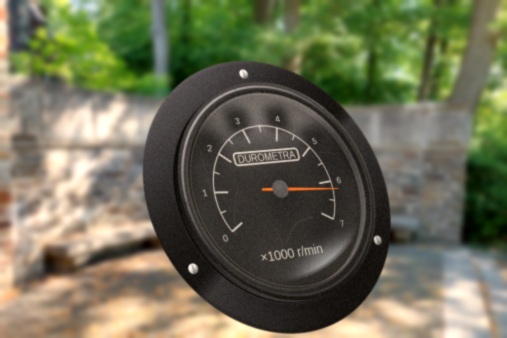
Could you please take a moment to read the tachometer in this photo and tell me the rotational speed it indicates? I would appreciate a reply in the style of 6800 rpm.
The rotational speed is 6250 rpm
